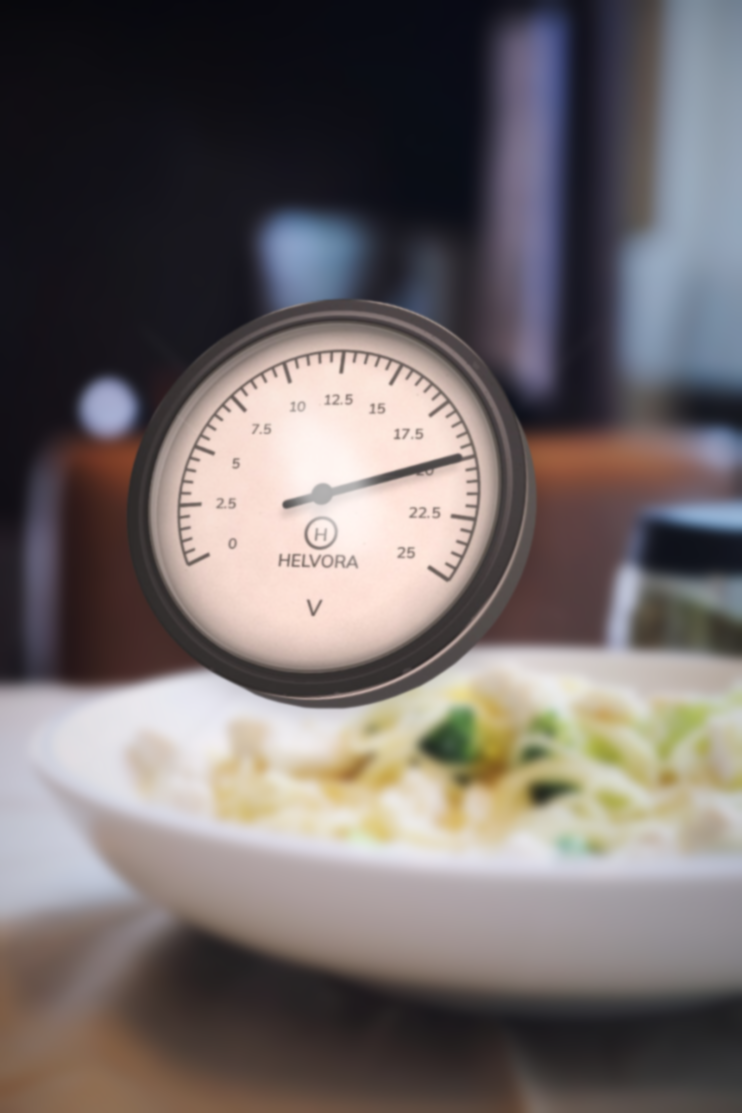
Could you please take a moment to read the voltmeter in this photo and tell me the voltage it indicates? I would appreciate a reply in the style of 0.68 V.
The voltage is 20 V
